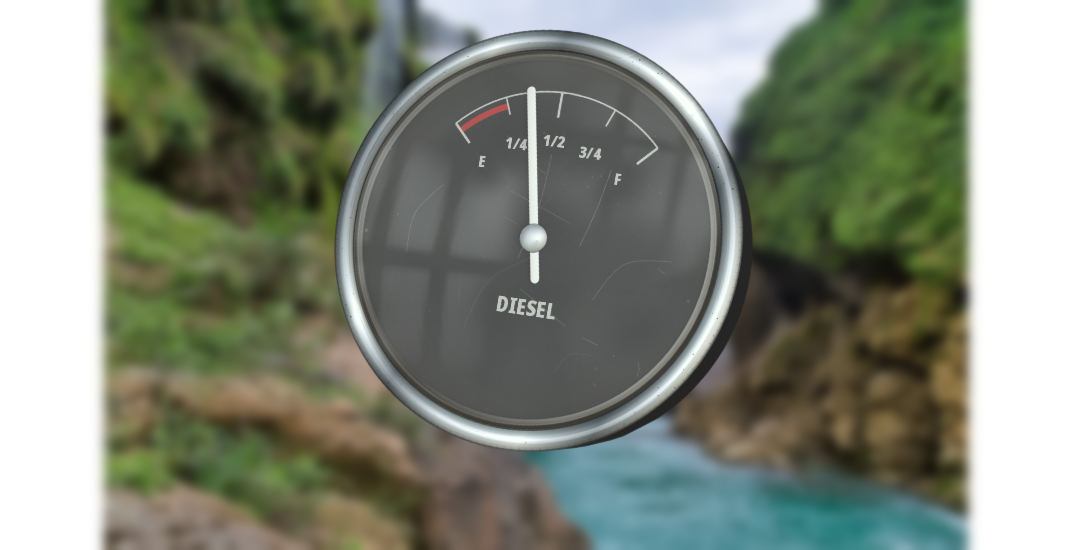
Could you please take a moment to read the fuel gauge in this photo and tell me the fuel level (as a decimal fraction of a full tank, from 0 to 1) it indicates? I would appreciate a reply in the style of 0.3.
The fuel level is 0.375
